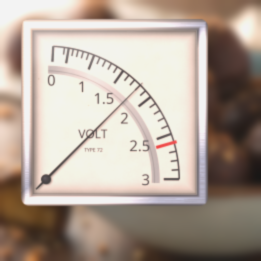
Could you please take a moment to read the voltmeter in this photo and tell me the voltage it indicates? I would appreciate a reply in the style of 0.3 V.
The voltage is 1.8 V
